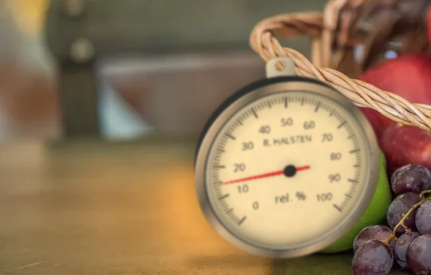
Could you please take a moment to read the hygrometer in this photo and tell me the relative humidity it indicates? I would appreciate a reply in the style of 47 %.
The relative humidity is 15 %
